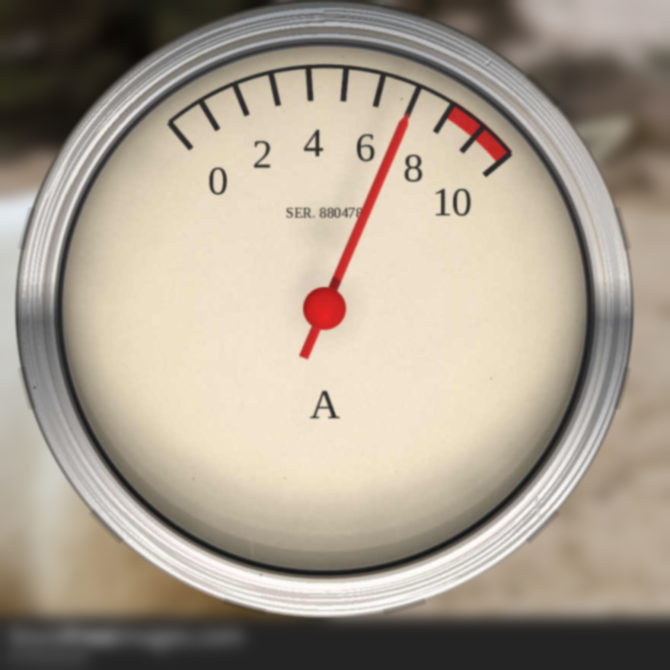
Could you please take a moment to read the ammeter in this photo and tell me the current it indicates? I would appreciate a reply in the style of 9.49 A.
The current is 7 A
